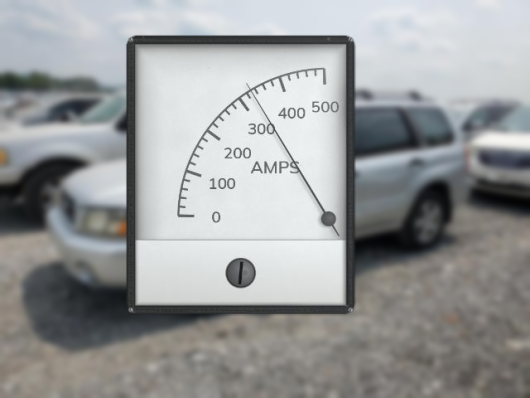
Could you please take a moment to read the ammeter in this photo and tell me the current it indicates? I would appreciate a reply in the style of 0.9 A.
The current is 330 A
